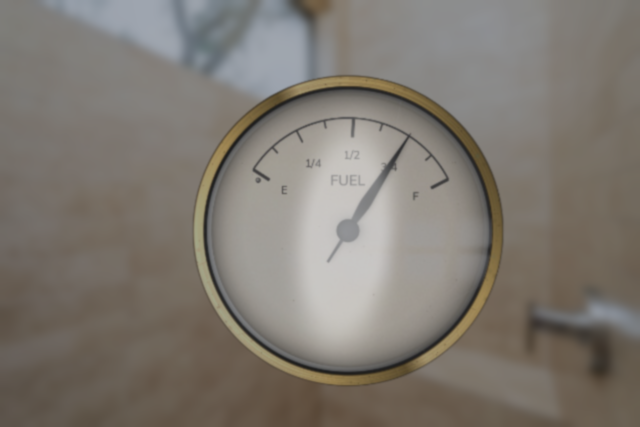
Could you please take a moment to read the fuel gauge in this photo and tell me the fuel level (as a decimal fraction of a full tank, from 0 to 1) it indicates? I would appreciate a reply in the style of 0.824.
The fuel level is 0.75
